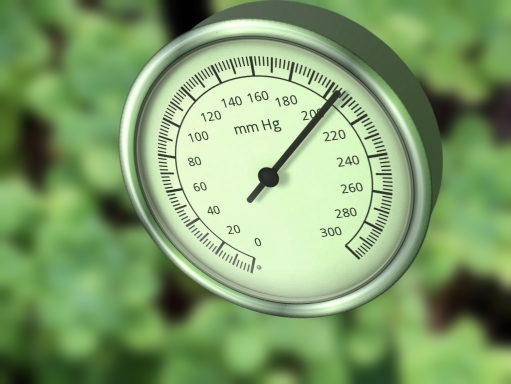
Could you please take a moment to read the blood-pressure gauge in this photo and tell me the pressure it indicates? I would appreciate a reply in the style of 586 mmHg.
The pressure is 204 mmHg
